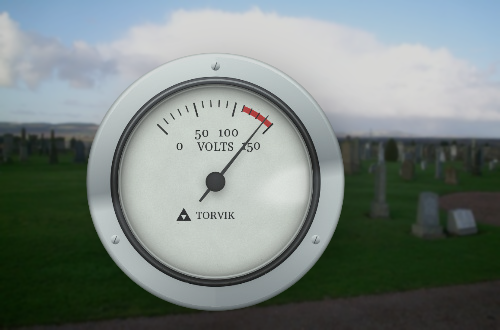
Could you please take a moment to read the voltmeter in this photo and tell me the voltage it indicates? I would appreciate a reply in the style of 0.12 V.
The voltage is 140 V
